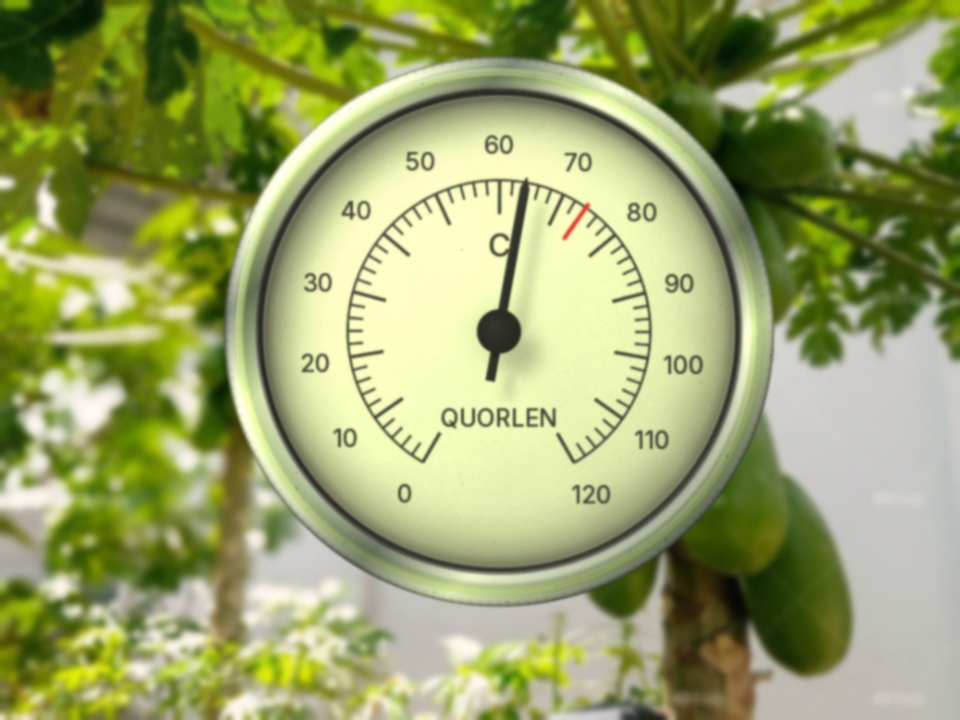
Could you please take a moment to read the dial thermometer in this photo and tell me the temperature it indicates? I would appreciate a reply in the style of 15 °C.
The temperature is 64 °C
